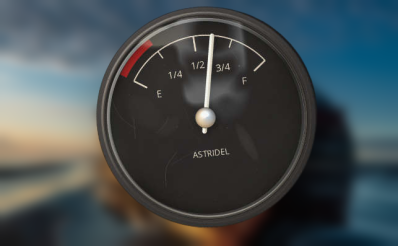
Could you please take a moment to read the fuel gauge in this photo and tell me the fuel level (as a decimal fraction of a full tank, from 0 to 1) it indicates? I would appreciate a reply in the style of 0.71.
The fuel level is 0.625
